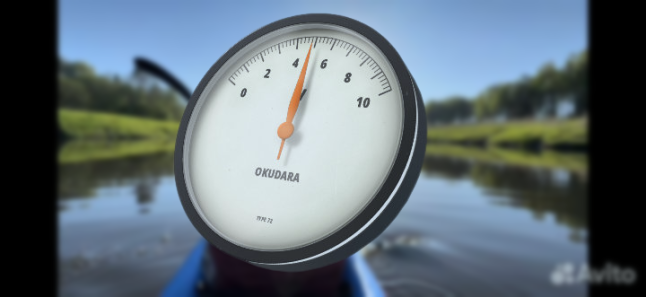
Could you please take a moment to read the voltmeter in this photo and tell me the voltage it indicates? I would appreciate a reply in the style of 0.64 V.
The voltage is 5 V
